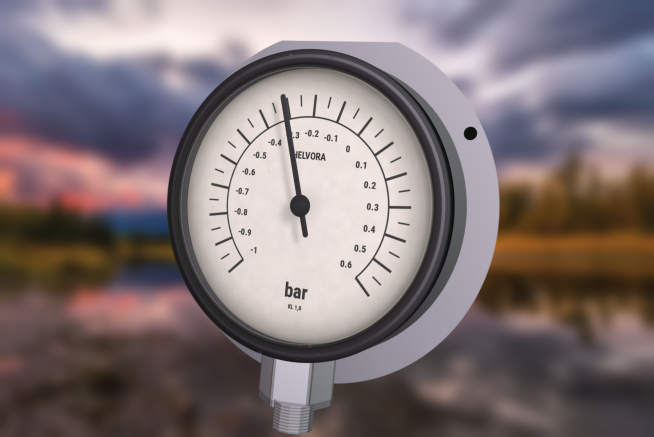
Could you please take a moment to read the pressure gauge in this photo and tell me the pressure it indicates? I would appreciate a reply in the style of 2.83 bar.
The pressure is -0.3 bar
